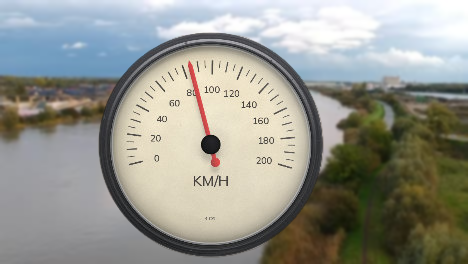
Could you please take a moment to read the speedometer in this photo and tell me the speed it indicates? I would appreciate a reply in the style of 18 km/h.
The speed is 85 km/h
